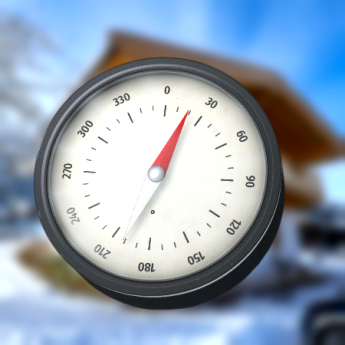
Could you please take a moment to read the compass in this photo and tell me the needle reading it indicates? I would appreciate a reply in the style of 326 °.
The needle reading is 20 °
